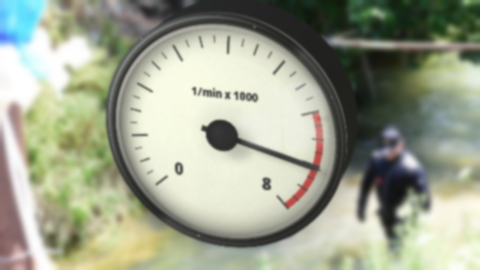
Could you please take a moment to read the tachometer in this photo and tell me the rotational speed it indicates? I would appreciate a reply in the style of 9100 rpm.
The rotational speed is 7000 rpm
